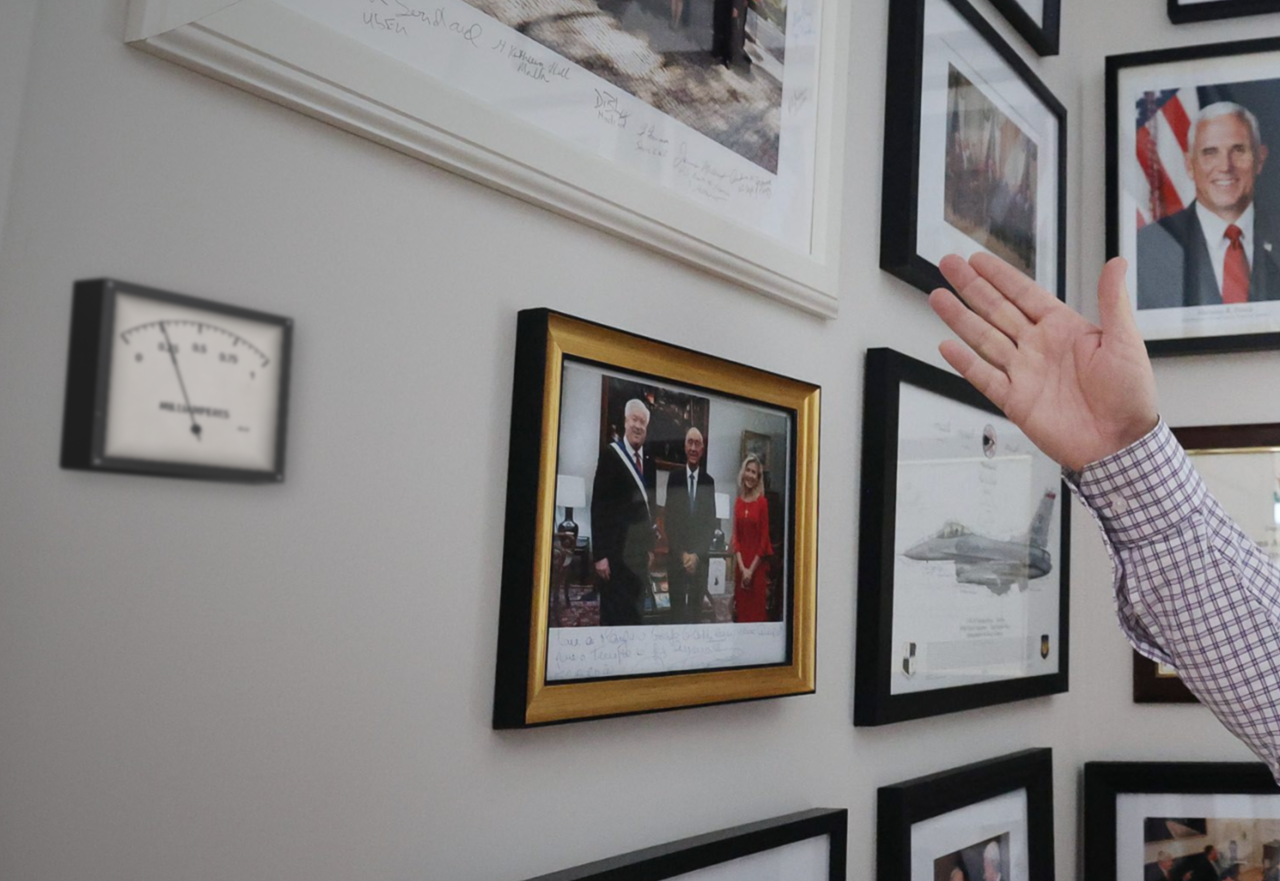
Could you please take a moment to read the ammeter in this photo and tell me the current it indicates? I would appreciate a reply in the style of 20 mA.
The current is 0.25 mA
